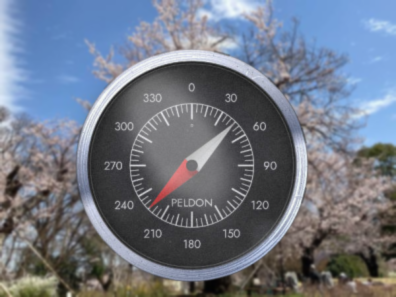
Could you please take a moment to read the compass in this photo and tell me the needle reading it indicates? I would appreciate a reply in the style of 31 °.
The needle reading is 225 °
